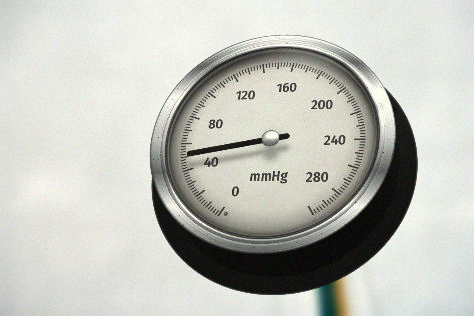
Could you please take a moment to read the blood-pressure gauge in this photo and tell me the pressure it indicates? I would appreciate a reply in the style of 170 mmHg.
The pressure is 50 mmHg
